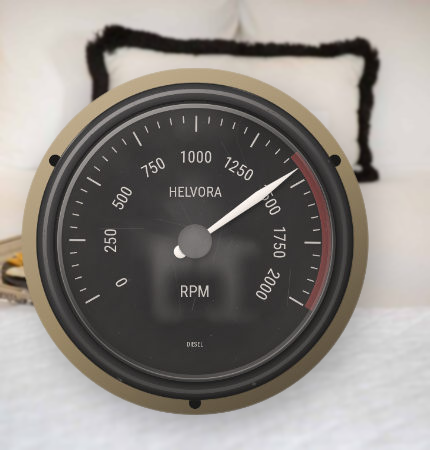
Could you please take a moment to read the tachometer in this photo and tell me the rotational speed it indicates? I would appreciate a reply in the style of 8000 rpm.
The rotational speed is 1450 rpm
